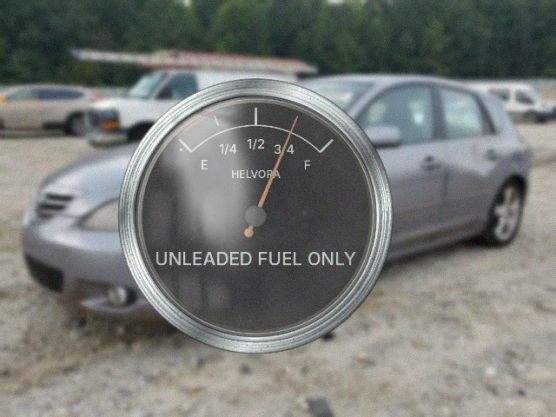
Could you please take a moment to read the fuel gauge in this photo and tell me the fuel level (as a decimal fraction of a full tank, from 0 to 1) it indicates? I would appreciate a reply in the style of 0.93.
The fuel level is 0.75
